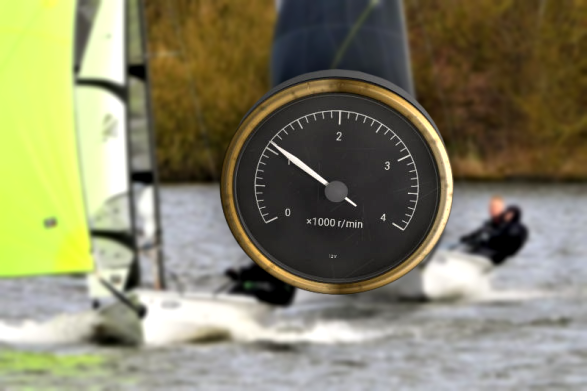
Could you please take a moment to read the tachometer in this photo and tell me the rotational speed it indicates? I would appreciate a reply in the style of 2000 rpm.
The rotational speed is 1100 rpm
